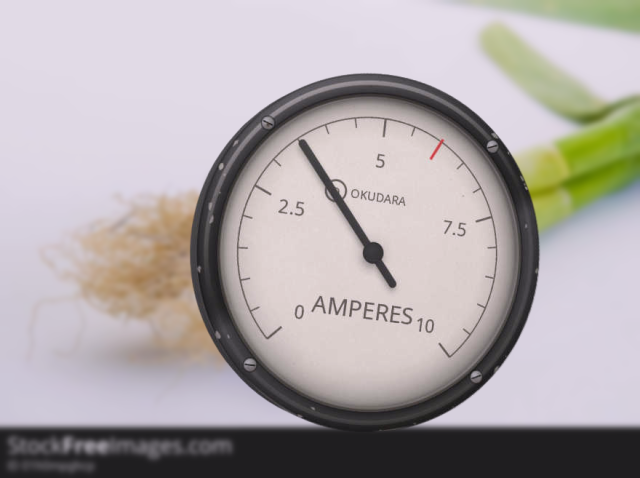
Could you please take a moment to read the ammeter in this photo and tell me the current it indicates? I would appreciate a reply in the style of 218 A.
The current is 3.5 A
